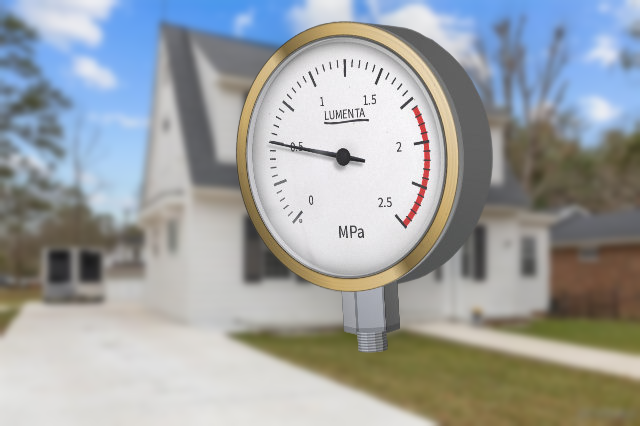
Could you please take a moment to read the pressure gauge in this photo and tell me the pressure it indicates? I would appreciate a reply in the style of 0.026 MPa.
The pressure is 0.5 MPa
